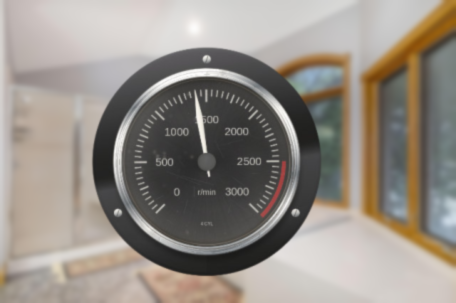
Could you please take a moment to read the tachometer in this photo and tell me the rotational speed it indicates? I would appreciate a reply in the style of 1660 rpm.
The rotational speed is 1400 rpm
